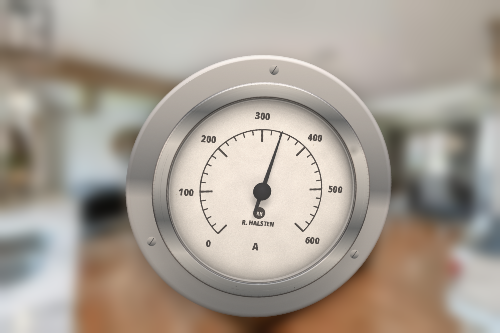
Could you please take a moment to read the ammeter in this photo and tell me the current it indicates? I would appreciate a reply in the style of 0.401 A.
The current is 340 A
